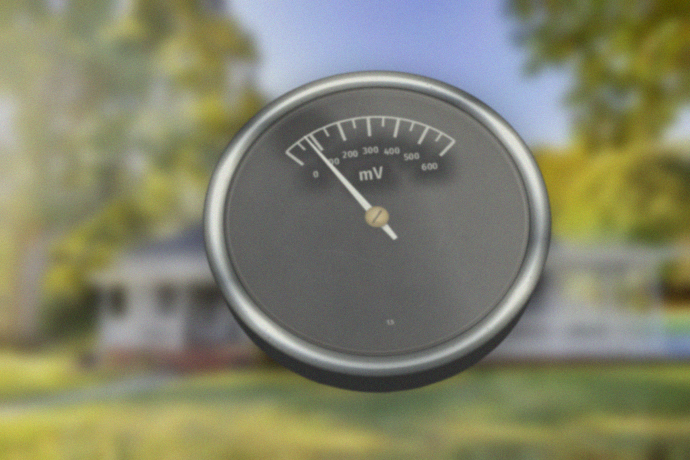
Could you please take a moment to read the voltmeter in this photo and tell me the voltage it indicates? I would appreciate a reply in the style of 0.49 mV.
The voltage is 75 mV
